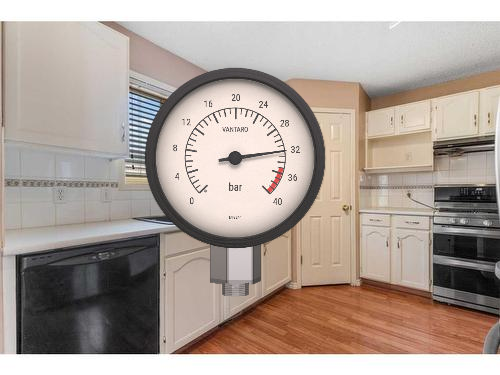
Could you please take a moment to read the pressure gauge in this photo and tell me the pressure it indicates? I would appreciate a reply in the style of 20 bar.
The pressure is 32 bar
